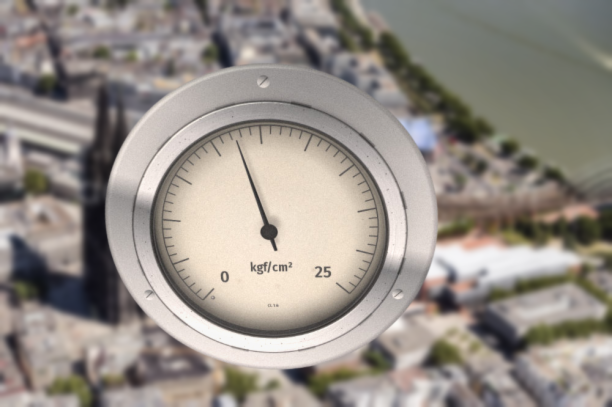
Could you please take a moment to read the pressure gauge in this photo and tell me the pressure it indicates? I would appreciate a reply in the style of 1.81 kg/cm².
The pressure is 11.25 kg/cm²
